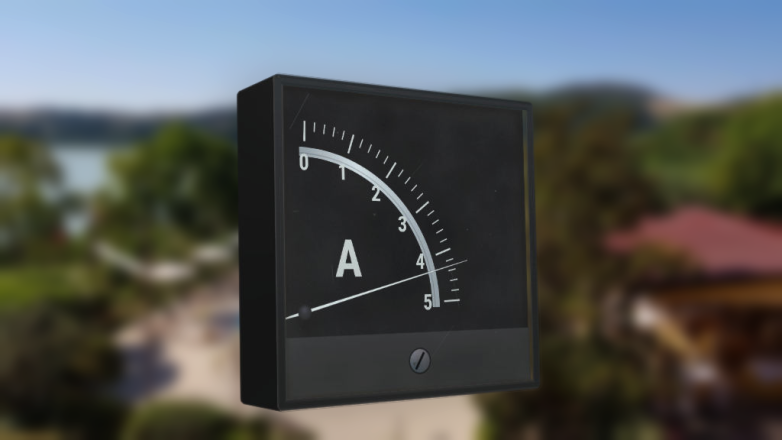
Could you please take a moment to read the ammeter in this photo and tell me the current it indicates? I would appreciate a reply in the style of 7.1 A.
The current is 4.3 A
